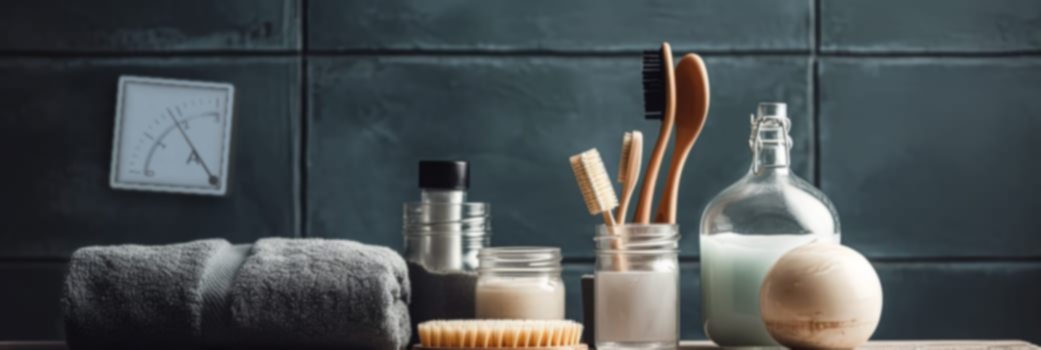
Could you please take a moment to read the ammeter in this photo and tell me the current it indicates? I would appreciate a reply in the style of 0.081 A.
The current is 1.8 A
